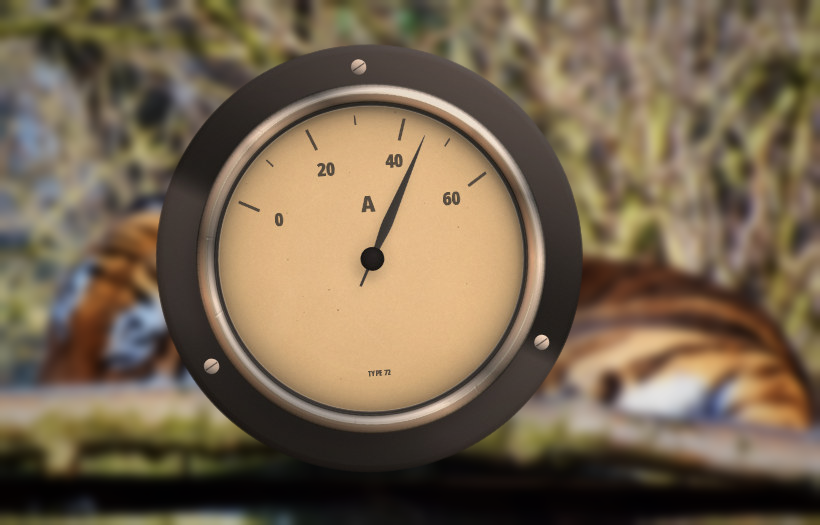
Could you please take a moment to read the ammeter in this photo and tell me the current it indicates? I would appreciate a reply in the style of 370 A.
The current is 45 A
